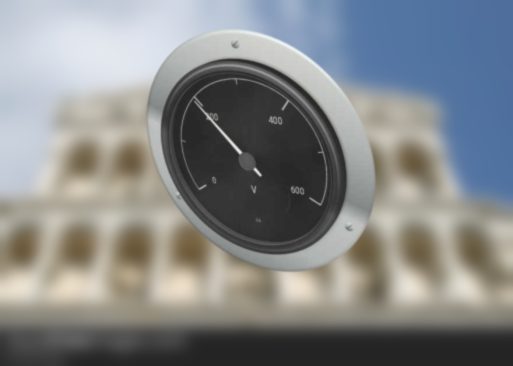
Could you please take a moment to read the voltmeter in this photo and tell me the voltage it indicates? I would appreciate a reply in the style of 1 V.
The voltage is 200 V
